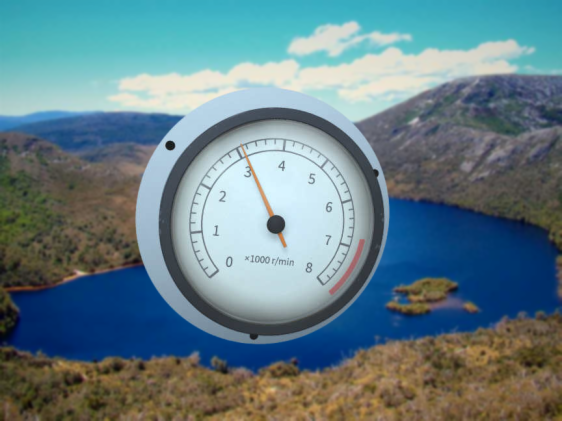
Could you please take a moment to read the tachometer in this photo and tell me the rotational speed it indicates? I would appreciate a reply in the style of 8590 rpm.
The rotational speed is 3100 rpm
